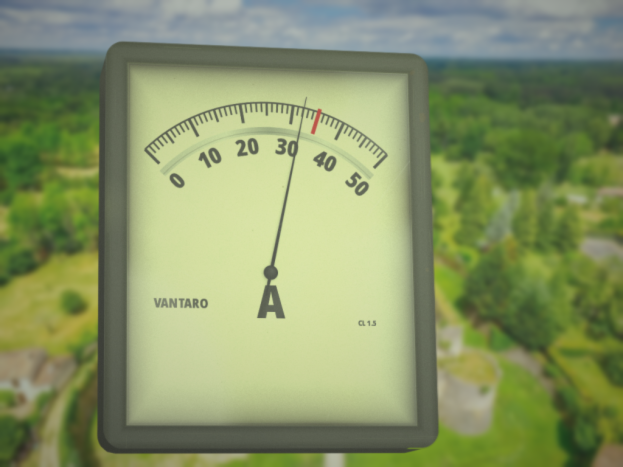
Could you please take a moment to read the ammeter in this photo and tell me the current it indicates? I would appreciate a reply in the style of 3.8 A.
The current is 32 A
